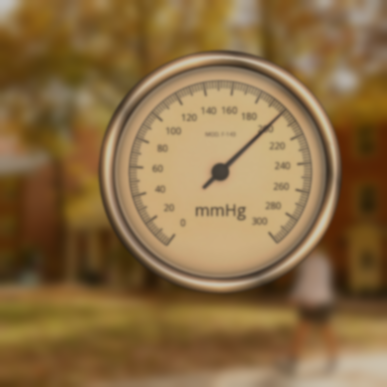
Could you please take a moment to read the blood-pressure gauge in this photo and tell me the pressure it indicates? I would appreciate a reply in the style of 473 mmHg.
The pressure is 200 mmHg
